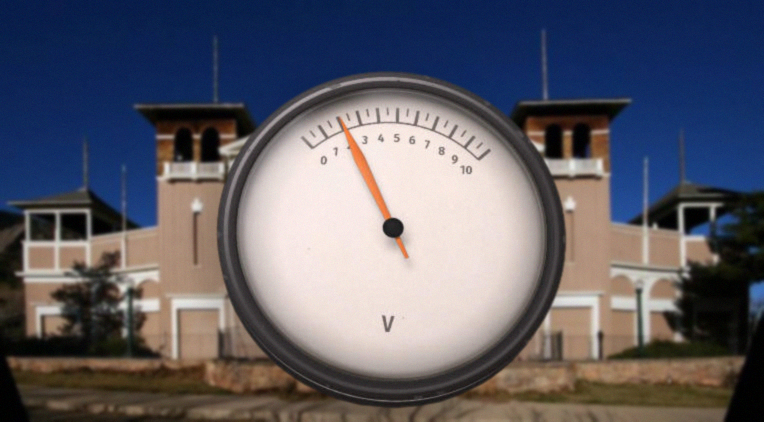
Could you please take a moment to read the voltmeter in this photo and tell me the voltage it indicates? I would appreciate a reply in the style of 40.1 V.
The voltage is 2 V
